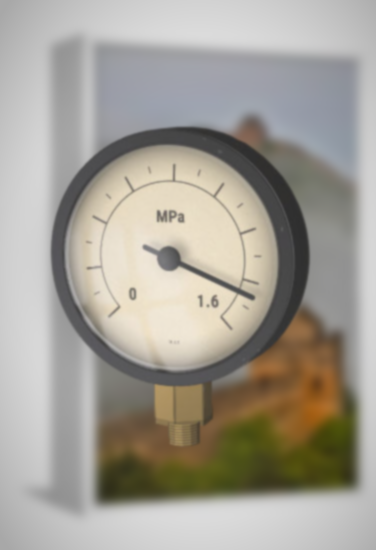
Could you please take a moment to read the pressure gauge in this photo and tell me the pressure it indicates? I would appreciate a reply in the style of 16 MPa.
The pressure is 1.45 MPa
